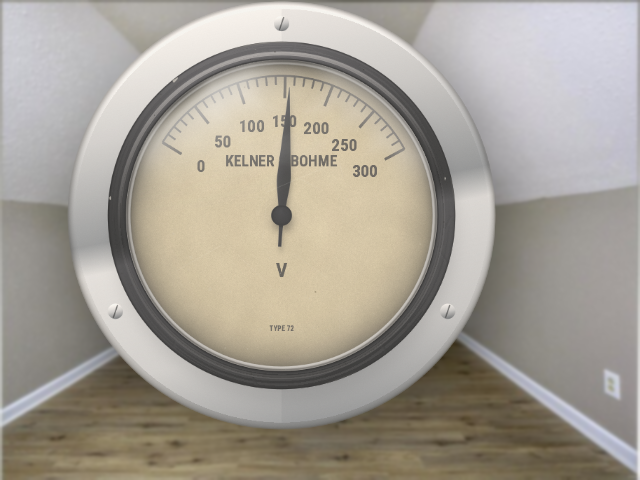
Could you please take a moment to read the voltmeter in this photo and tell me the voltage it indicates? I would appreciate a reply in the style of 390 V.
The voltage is 155 V
